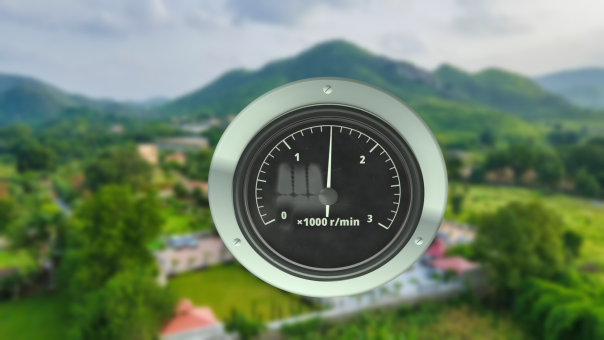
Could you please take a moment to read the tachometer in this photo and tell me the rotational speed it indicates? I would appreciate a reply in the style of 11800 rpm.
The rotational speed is 1500 rpm
